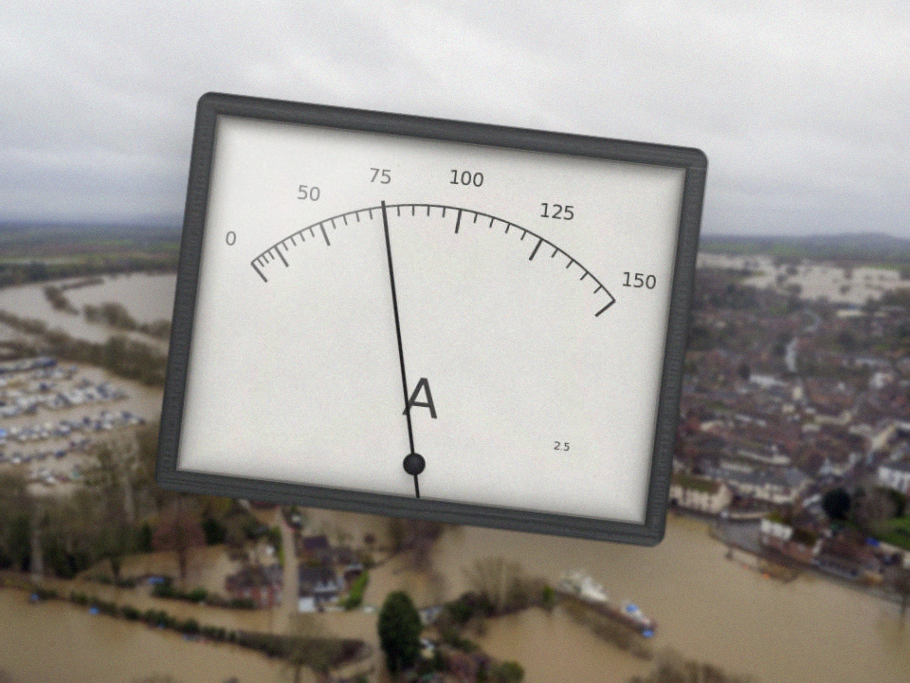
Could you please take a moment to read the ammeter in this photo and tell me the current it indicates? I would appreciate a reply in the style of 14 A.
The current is 75 A
